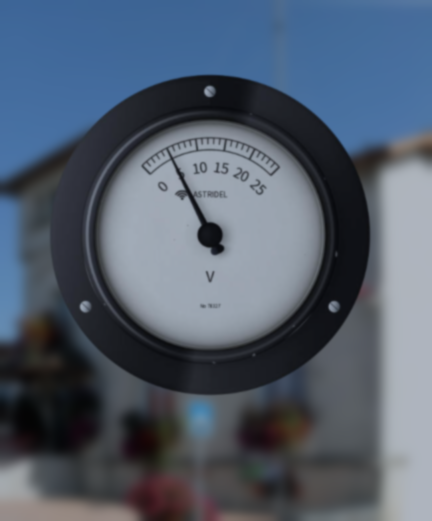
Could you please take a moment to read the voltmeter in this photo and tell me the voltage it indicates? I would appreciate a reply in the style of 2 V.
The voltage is 5 V
